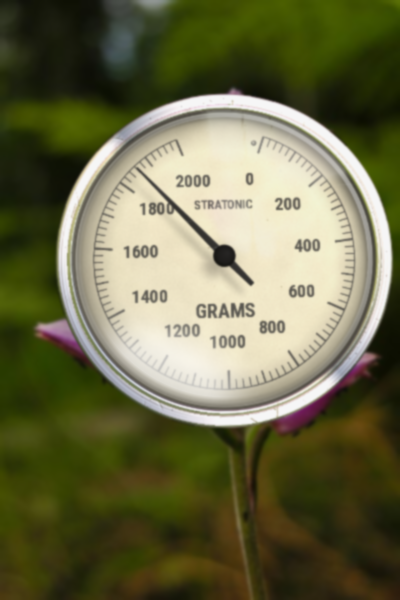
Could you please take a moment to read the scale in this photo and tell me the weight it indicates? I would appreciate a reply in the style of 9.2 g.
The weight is 1860 g
